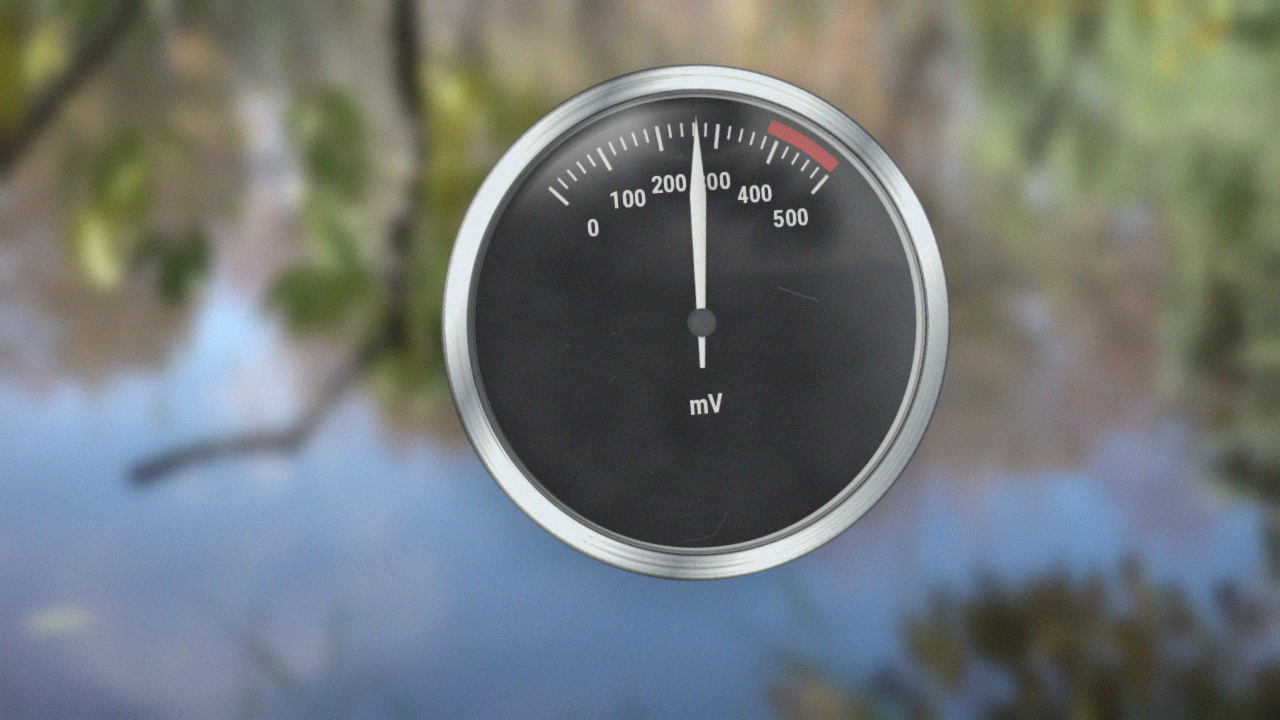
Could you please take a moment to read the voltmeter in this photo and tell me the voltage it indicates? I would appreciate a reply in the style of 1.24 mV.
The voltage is 260 mV
